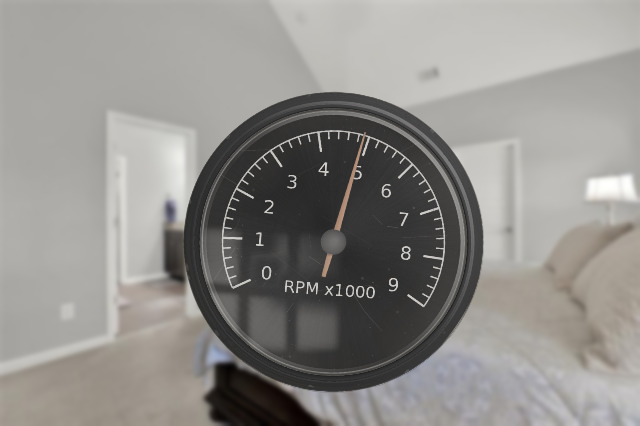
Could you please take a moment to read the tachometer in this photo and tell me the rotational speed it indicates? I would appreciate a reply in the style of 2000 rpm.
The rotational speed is 4900 rpm
